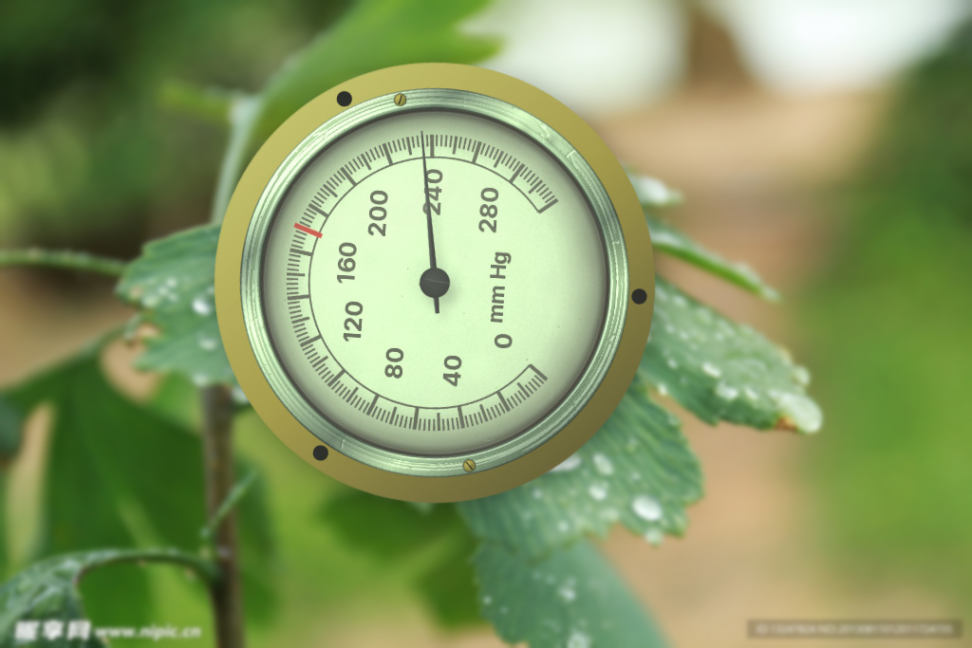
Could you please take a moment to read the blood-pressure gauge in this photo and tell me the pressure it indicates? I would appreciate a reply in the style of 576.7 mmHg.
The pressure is 236 mmHg
